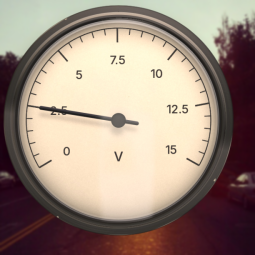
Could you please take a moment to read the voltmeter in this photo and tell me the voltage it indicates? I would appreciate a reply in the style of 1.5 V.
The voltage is 2.5 V
